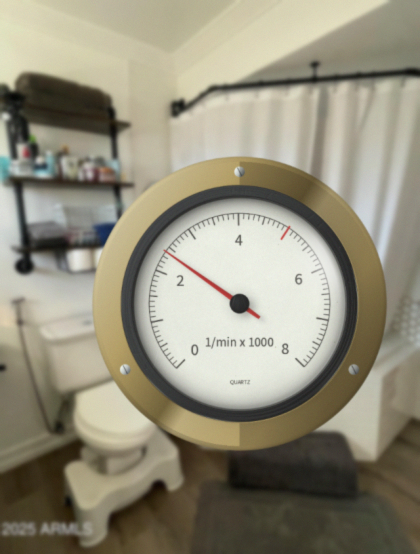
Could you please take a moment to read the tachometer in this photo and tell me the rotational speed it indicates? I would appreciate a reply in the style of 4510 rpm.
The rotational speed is 2400 rpm
